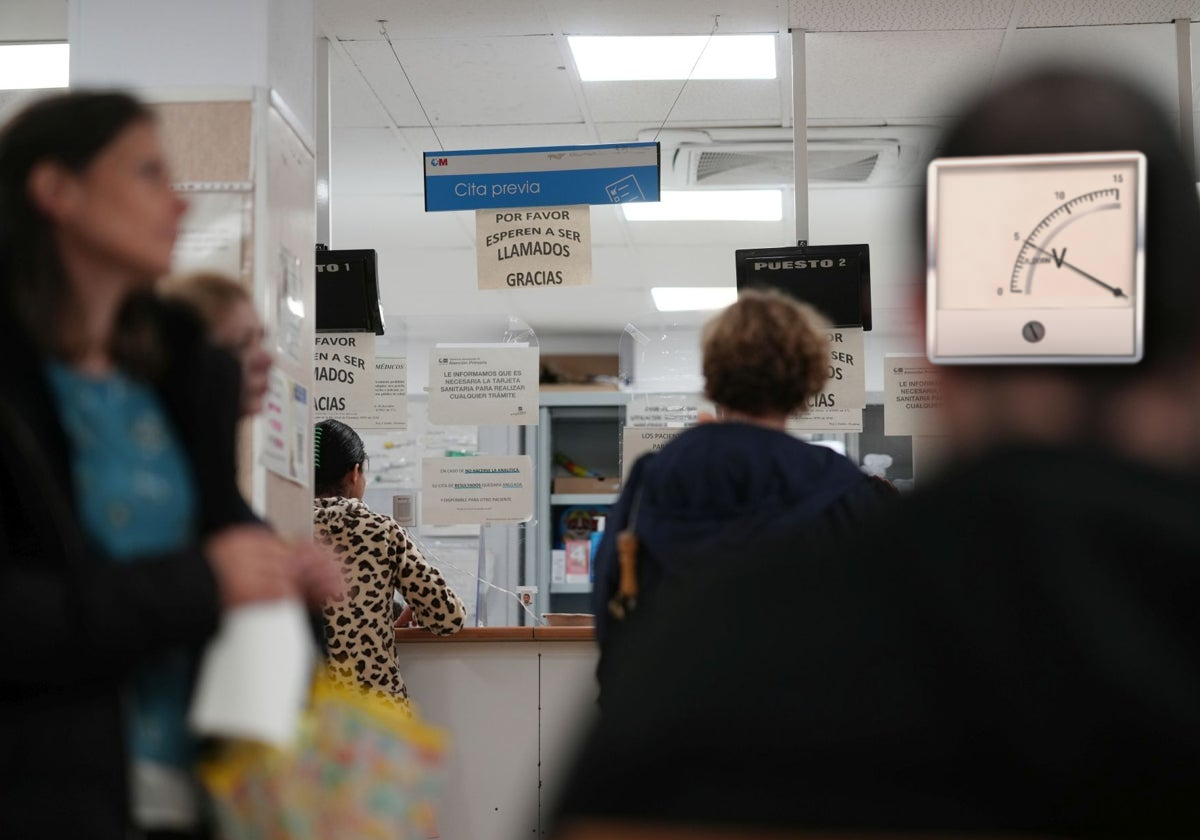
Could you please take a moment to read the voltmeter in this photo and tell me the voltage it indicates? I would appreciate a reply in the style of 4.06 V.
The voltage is 5 V
